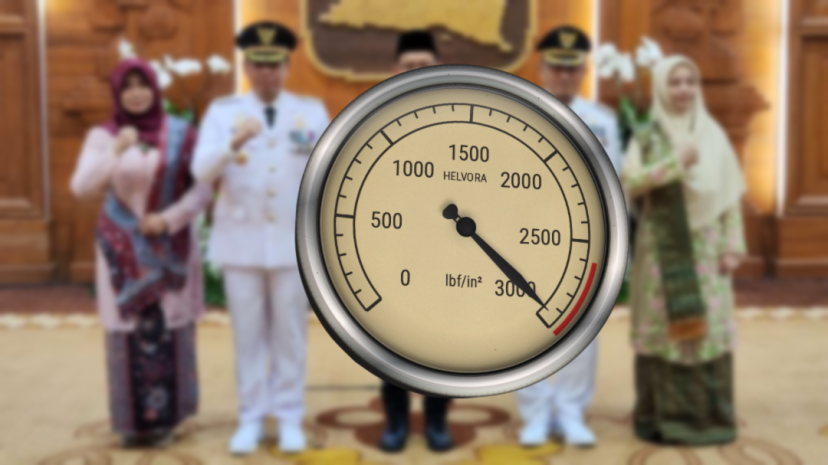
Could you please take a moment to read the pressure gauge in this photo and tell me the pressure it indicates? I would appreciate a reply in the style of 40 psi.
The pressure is 2950 psi
